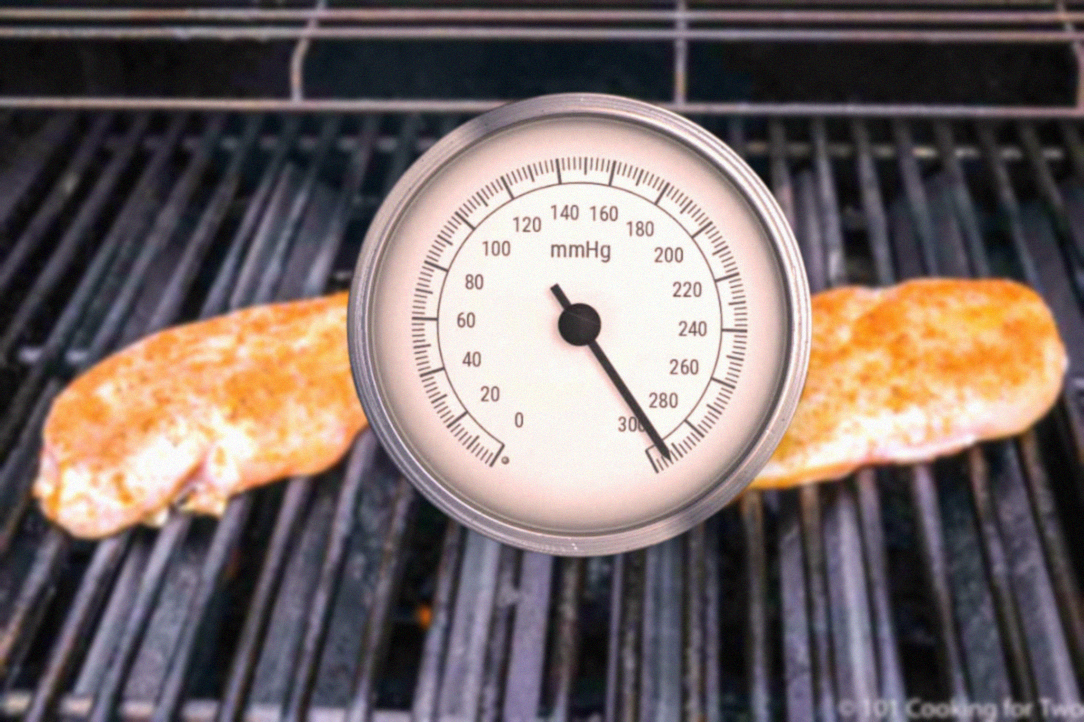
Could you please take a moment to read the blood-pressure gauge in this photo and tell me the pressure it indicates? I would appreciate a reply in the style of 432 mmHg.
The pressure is 294 mmHg
